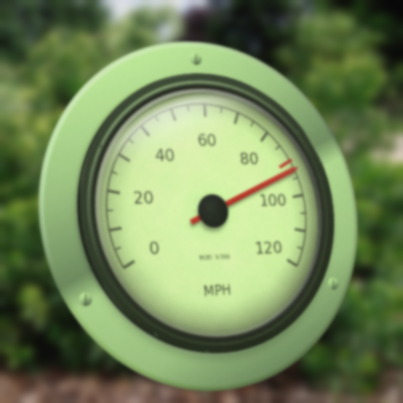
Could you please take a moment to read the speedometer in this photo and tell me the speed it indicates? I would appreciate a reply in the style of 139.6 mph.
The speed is 92.5 mph
